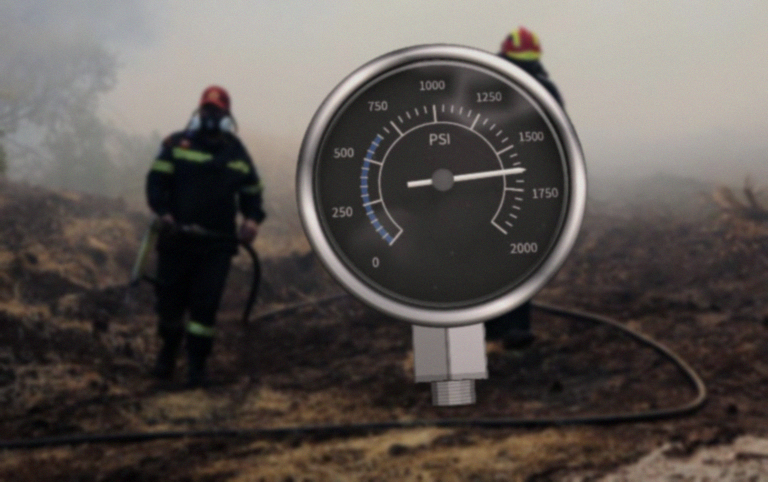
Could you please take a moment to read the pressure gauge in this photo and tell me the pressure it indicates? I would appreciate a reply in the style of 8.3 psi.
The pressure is 1650 psi
